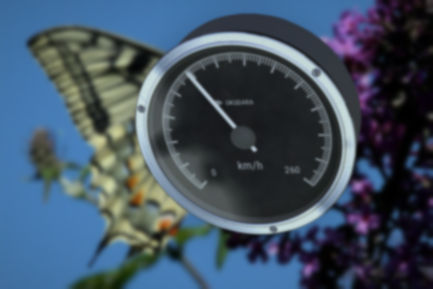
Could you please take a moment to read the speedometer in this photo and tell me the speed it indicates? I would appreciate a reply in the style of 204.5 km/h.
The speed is 100 km/h
